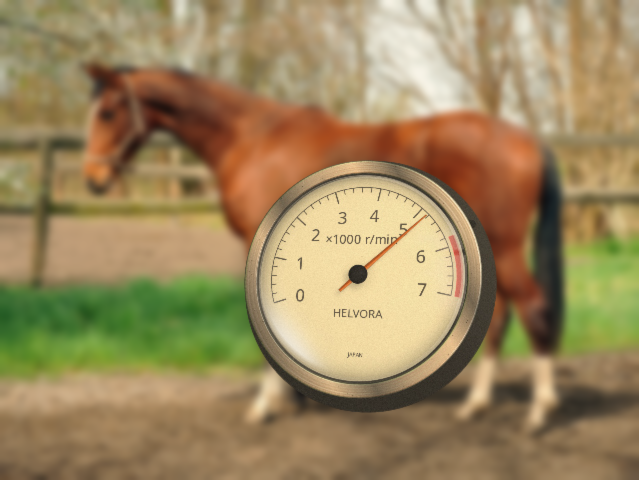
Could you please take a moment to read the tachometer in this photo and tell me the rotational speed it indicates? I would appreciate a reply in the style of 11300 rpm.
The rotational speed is 5200 rpm
